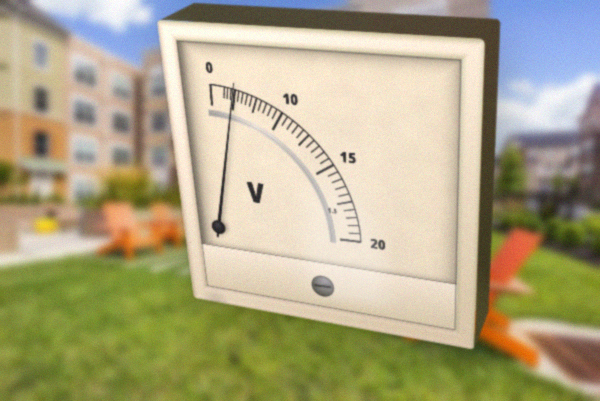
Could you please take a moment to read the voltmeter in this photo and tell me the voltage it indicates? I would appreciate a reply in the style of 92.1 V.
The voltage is 5 V
